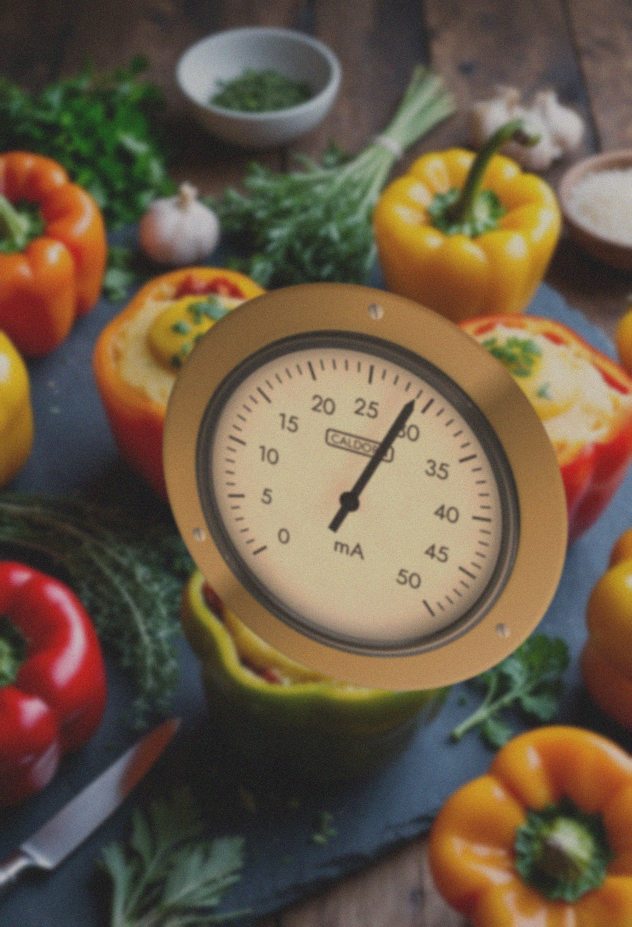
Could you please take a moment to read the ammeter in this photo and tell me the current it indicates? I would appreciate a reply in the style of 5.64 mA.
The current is 29 mA
